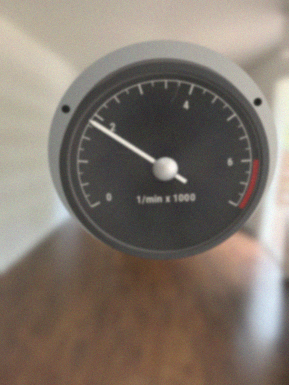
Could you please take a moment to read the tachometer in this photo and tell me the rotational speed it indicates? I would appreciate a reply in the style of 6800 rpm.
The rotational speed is 1875 rpm
